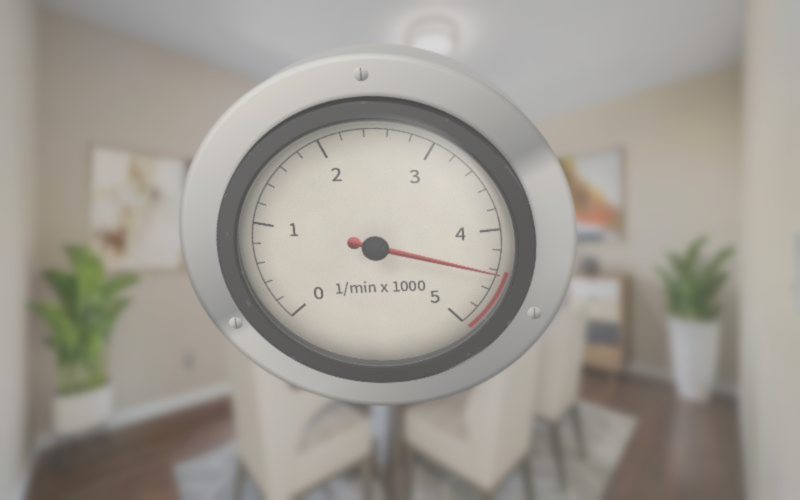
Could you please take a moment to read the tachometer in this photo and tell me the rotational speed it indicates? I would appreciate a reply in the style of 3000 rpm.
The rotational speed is 4400 rpm
